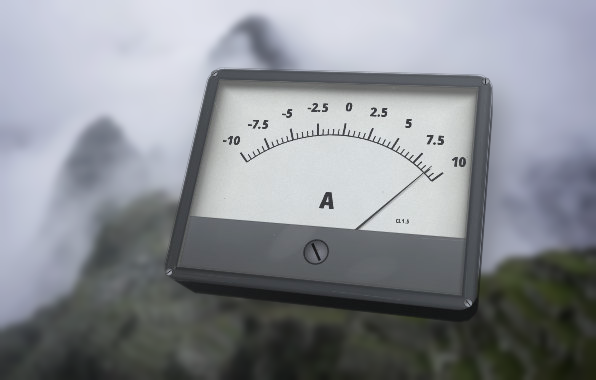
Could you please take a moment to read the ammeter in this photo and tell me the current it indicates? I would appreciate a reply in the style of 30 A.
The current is 9 A
